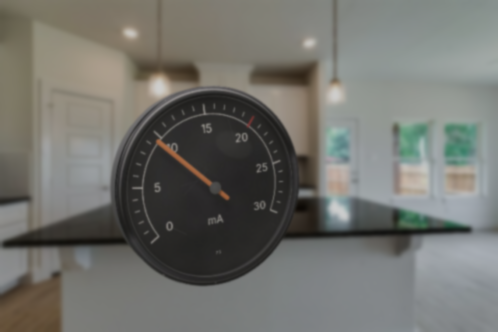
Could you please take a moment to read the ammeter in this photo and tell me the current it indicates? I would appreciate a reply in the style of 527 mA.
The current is 9.5 mA
